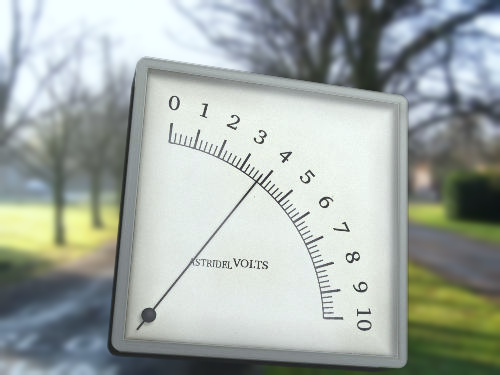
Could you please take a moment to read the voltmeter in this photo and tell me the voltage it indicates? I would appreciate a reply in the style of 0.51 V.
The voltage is 3.8 V
